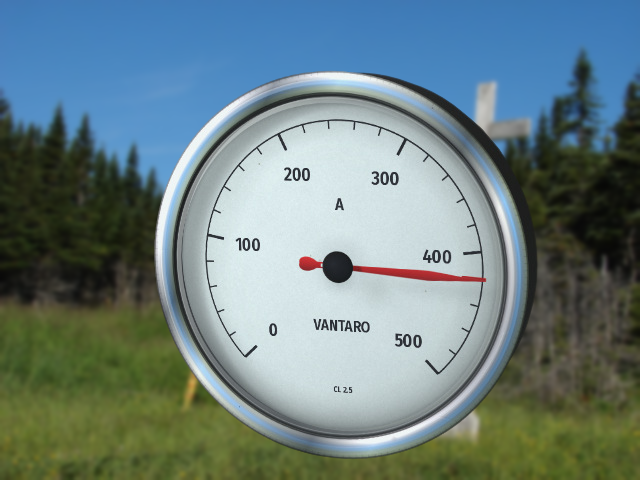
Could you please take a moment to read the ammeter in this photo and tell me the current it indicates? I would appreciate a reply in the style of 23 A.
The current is 420 A
